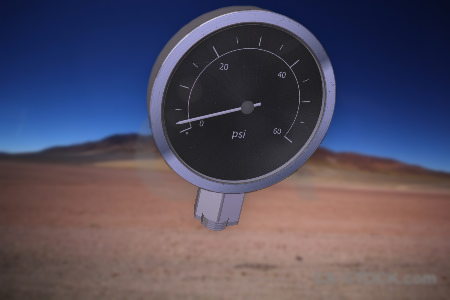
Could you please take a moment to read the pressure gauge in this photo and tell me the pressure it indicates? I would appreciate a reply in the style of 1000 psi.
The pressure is 2.5 psi
